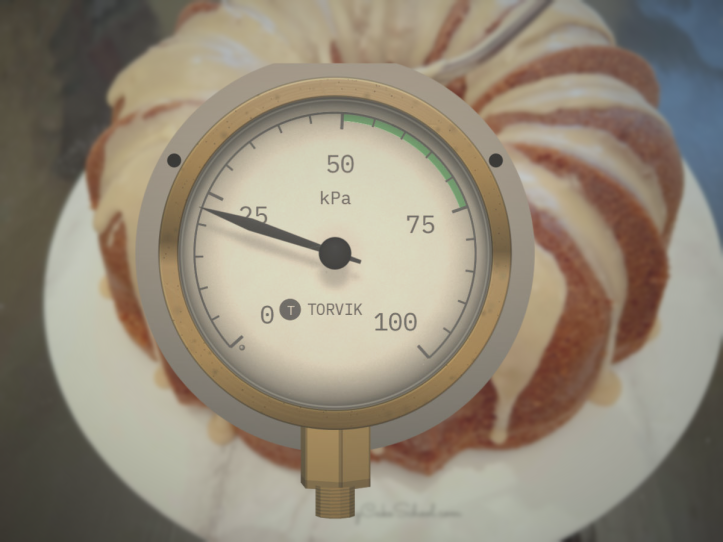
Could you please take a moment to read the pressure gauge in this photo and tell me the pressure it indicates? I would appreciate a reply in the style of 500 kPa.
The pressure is 22.5 kPa
